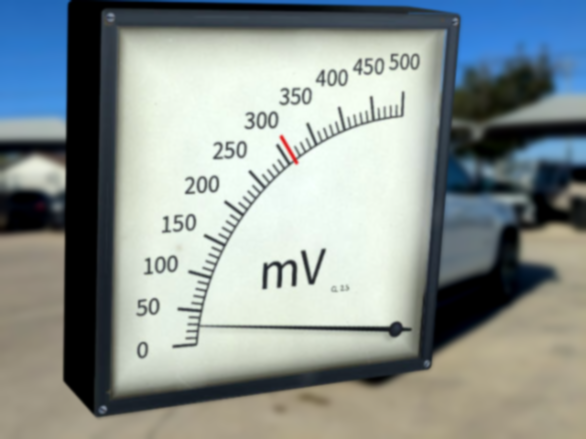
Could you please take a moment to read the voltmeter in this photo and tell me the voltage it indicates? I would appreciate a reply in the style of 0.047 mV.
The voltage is 30 mV
